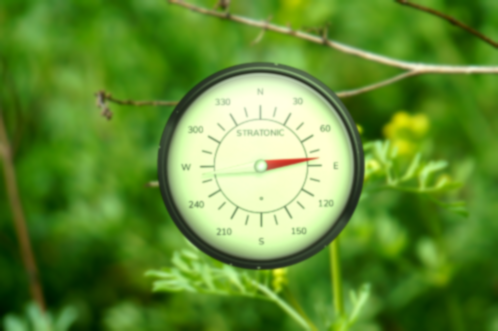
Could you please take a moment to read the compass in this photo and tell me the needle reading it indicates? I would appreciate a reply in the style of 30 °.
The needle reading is 82.5 °
